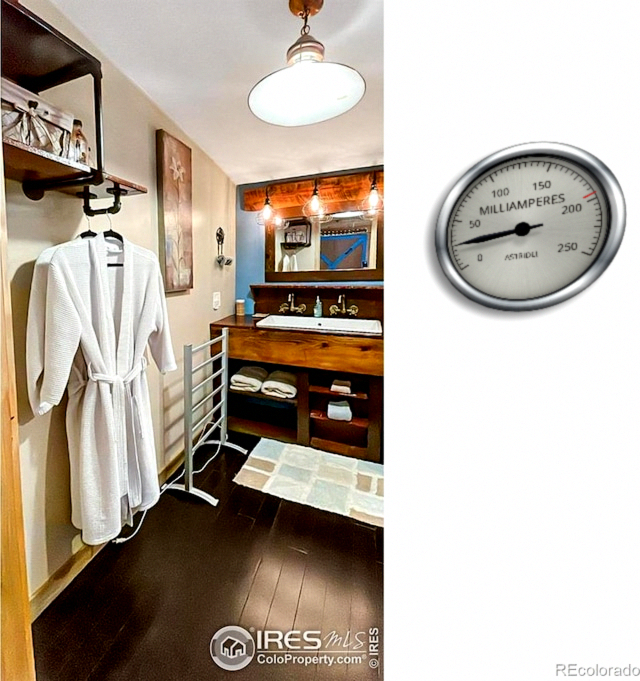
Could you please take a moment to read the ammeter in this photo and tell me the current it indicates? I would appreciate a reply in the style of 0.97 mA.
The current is 25 mA
